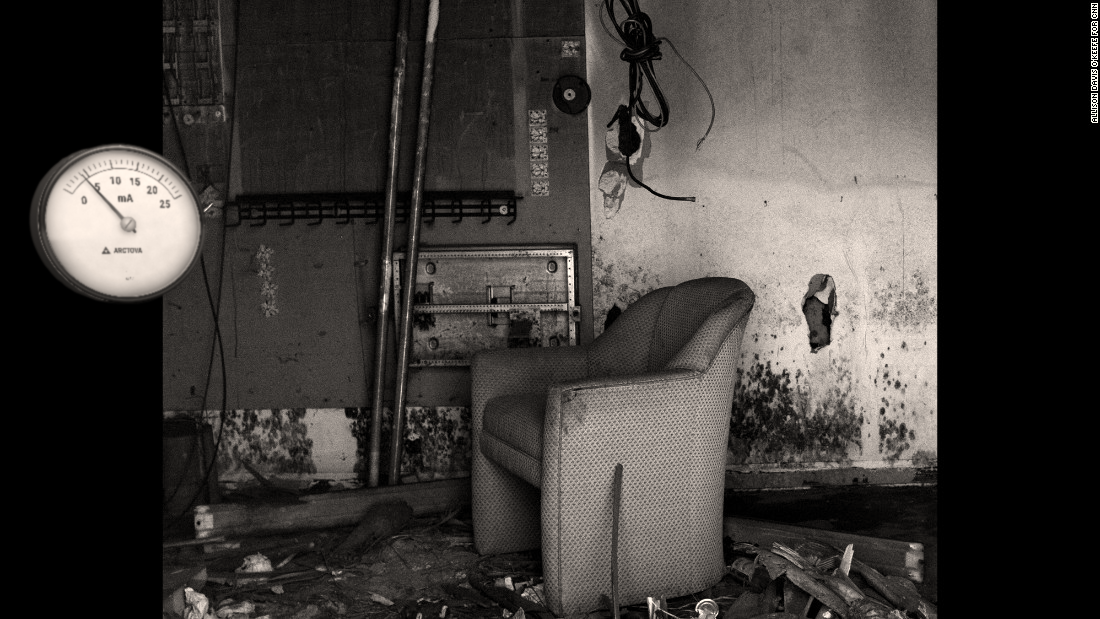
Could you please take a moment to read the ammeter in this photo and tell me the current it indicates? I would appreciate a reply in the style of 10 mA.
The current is 4 mA
